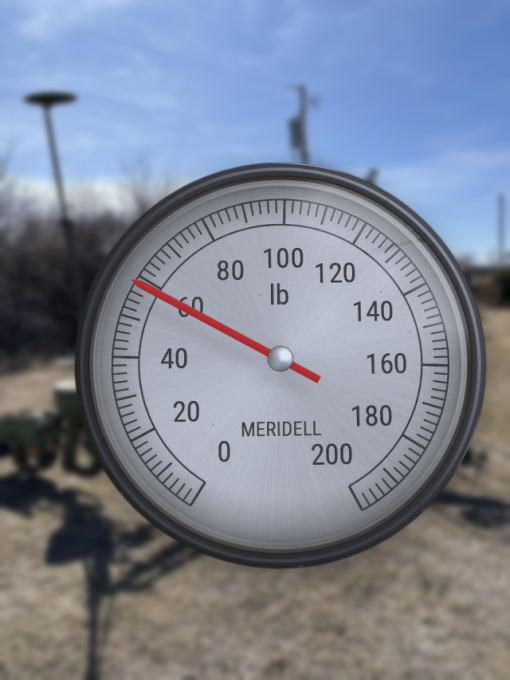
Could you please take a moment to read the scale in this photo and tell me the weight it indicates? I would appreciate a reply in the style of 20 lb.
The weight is 58 lb
